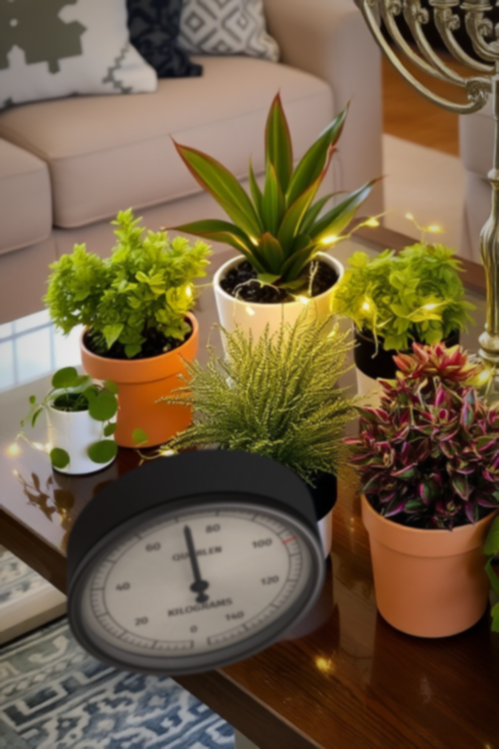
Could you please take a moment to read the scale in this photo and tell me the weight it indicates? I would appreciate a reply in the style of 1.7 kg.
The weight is 72 kg
